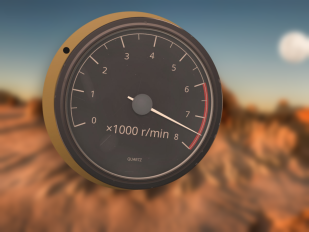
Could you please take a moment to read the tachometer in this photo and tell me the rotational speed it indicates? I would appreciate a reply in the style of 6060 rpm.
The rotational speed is 7500 rpm
